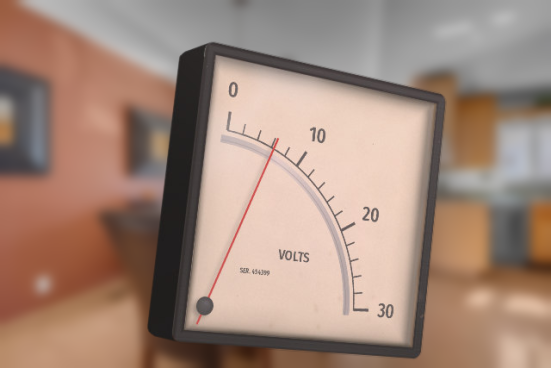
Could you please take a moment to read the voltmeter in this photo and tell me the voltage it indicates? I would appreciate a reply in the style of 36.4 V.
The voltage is 6 V
